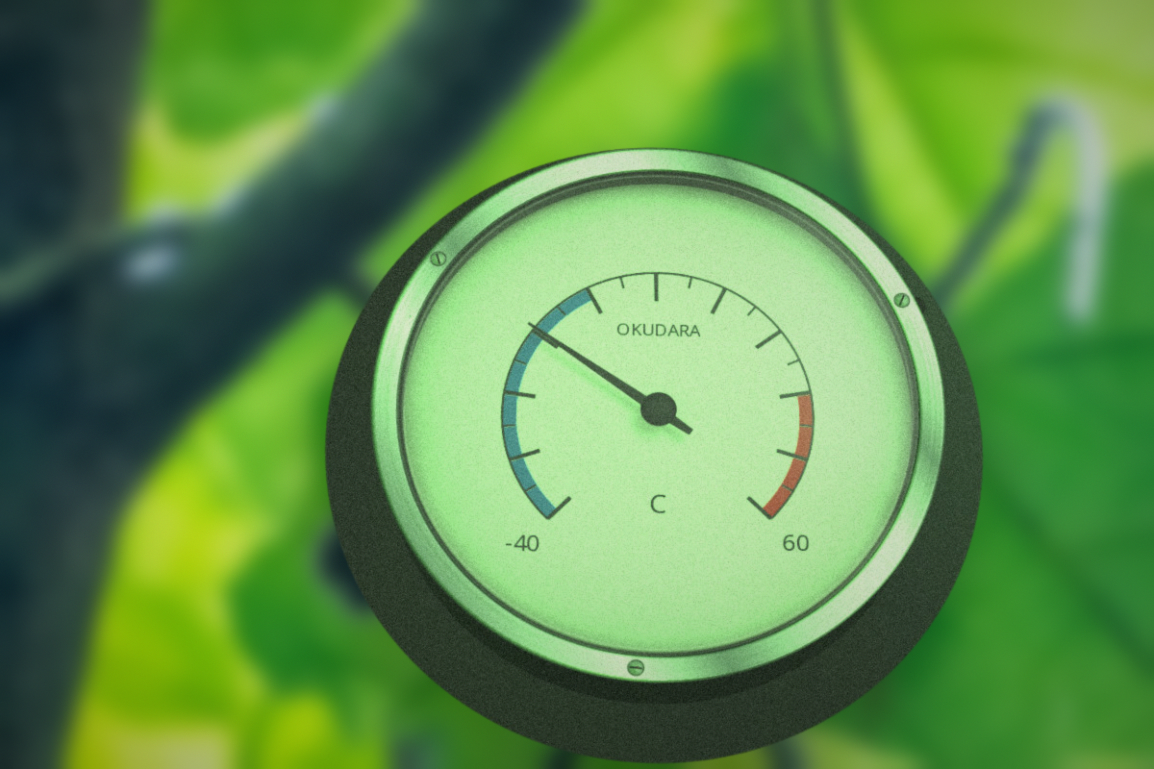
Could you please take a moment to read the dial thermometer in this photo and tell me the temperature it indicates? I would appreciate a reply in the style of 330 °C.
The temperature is -10 °C
